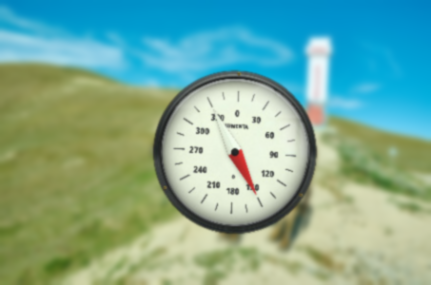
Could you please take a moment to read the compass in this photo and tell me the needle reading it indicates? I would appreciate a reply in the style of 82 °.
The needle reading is 150 °
